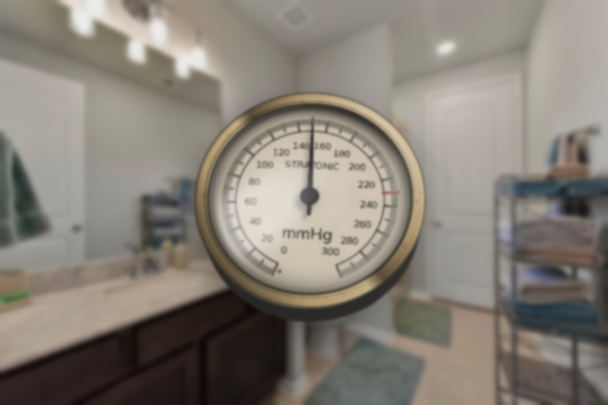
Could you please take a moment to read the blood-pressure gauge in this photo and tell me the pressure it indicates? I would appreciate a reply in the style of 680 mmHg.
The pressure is 150 mmHg
